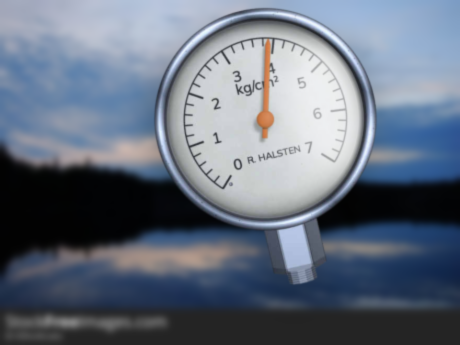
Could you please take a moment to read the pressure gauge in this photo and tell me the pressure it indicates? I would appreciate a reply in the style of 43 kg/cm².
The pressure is 3.9 kg/cm²
